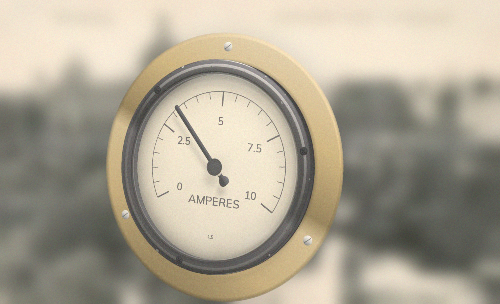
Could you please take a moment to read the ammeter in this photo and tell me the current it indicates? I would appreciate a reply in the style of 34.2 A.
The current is 3.25 A
